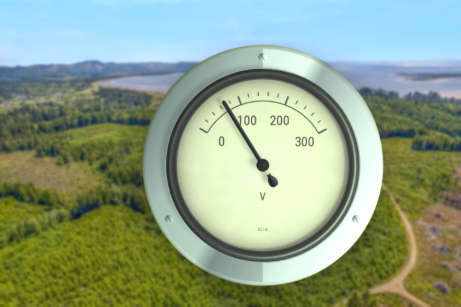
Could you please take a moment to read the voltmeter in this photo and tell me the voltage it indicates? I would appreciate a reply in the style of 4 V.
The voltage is 70 V
